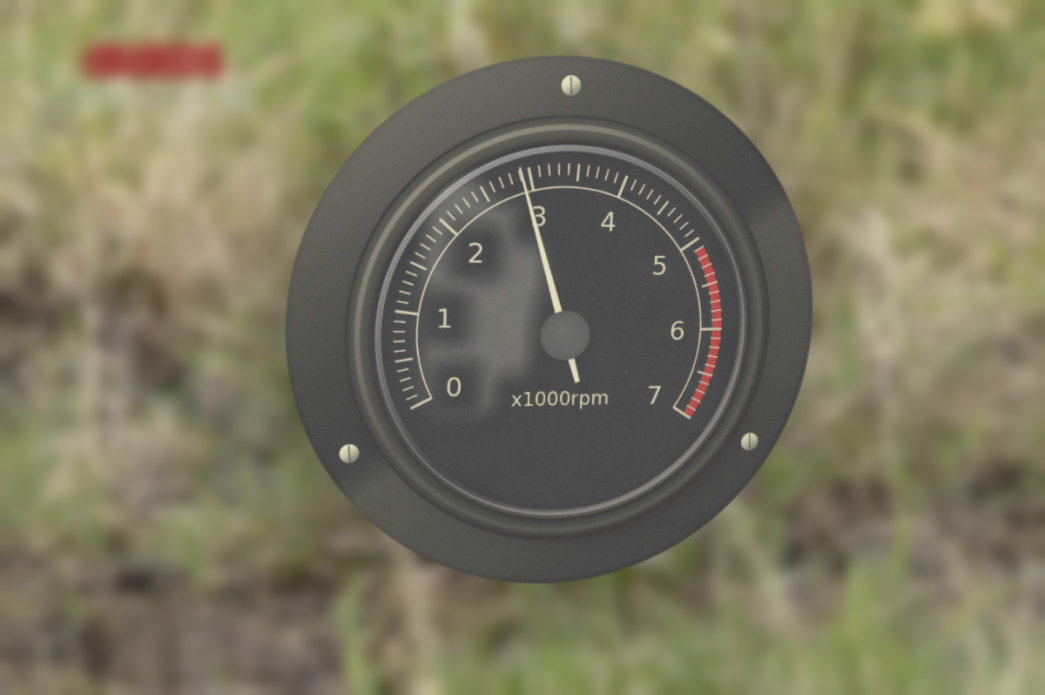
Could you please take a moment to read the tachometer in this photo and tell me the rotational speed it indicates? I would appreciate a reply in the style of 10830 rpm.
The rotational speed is 2900 rpm
